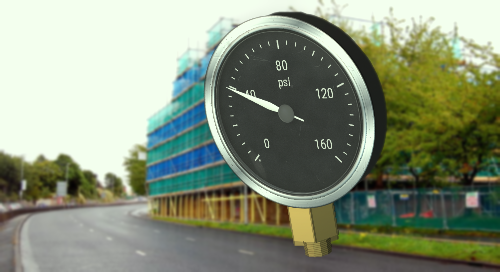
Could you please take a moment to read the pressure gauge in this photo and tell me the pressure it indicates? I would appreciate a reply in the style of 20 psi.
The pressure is 40 psi
